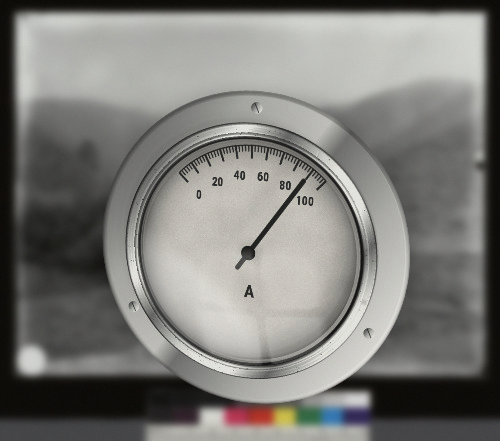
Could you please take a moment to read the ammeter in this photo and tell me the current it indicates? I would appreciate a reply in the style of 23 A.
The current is 90 A
